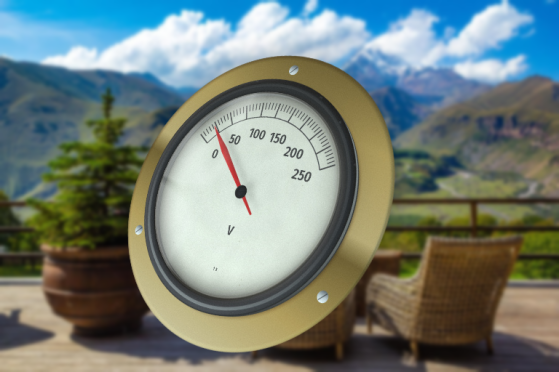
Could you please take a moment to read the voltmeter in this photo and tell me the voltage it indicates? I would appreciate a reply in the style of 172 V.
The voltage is 25 V
